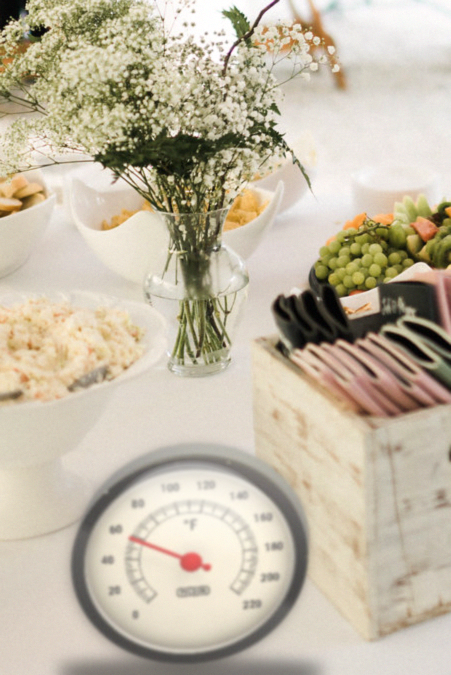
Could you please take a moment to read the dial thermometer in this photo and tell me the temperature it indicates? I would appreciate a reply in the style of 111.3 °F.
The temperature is 60 °F
